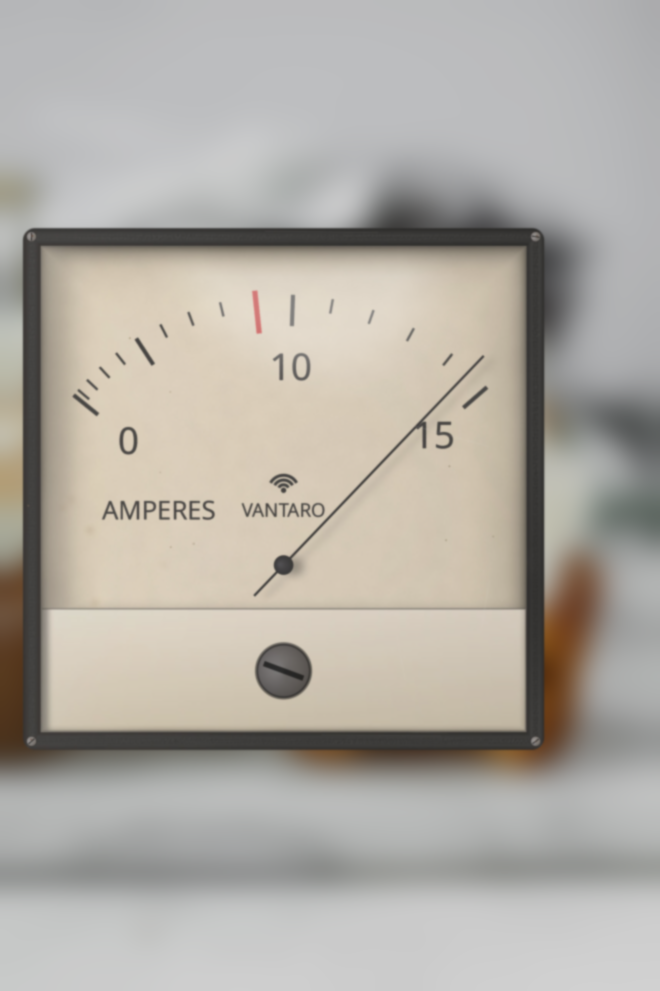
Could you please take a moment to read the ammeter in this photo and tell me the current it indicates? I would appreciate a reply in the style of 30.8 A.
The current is 14.5 A
